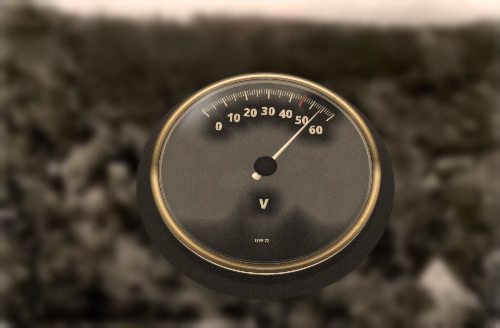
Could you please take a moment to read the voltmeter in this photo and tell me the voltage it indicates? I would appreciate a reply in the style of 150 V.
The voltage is 55 V
